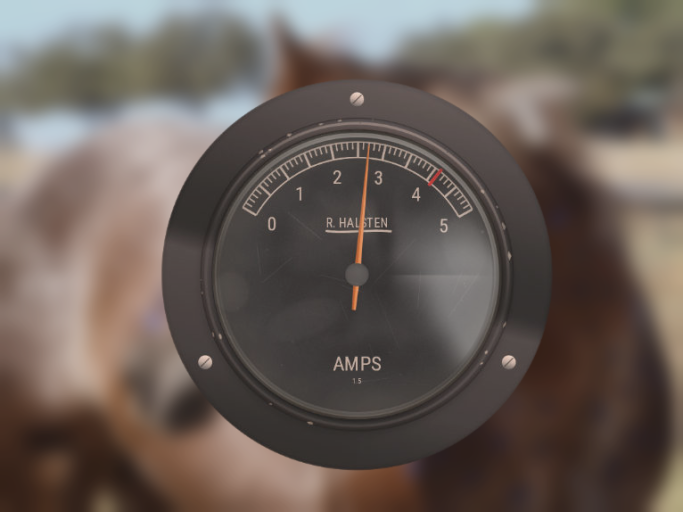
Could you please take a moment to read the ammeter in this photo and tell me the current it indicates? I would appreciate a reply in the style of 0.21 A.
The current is 2.7 A
